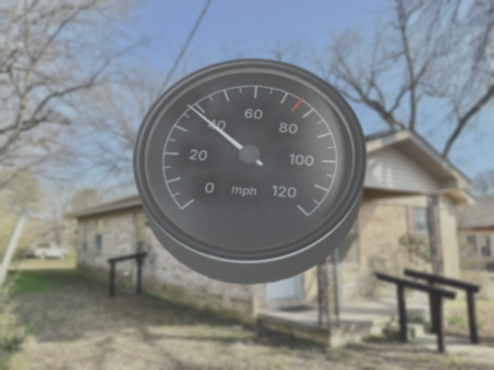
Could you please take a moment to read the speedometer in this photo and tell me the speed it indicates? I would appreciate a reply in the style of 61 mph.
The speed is 37.5 mph
